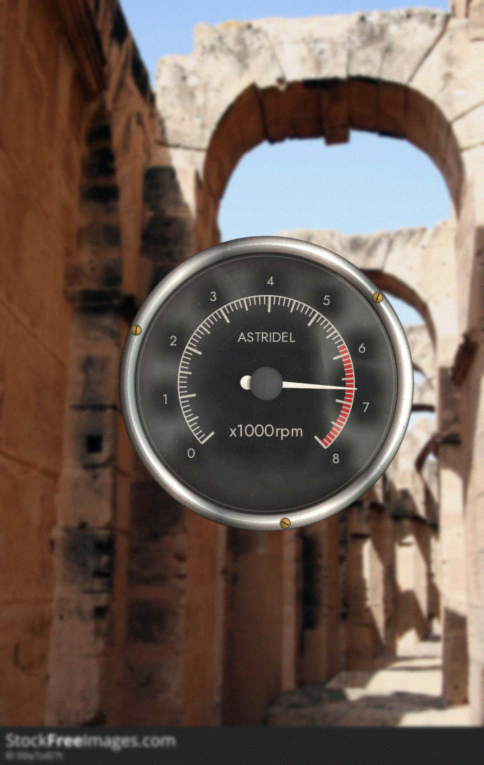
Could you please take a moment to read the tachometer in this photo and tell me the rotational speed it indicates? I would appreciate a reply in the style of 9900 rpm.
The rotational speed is 6700 rpm
